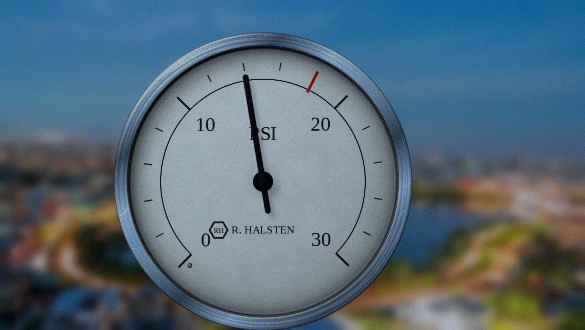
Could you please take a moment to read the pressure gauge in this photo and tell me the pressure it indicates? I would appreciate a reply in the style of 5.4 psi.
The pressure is 14 psi
